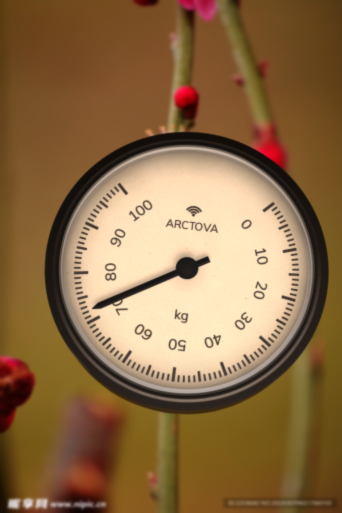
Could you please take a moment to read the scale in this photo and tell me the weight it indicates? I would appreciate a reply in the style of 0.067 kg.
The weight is 72 kg
